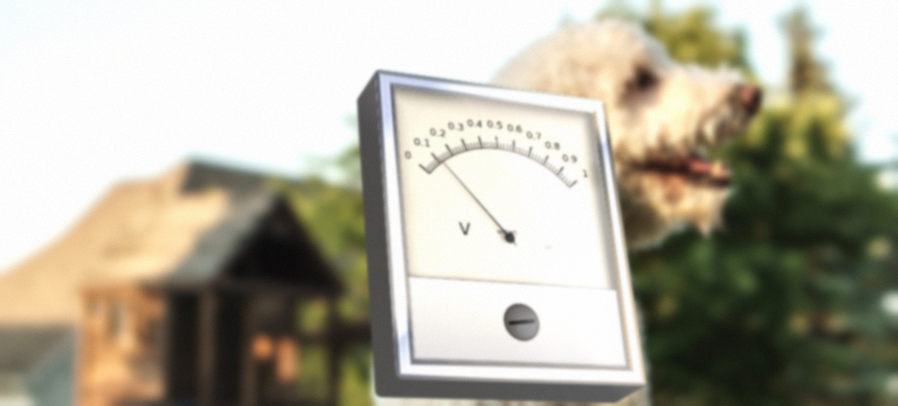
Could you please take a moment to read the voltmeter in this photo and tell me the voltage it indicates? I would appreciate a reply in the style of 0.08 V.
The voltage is 0.1 V
